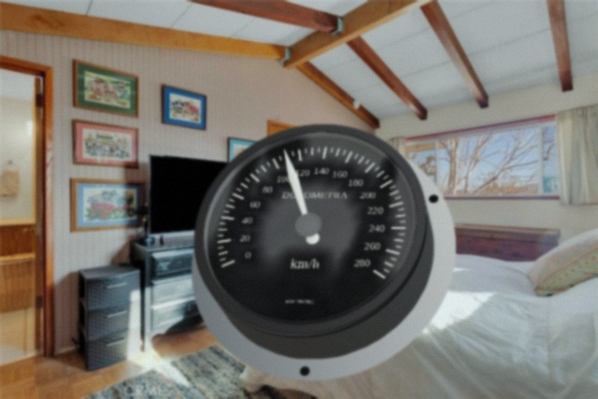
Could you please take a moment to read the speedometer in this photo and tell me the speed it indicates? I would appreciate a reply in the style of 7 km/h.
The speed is 110 km/h
